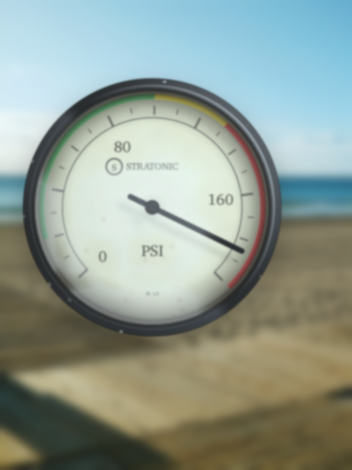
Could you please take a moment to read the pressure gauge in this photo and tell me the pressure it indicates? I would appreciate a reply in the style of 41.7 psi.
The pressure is 185 psi
